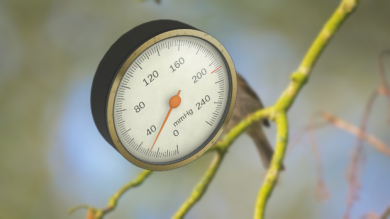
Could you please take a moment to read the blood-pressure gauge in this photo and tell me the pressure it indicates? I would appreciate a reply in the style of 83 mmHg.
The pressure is 30 mmHg
